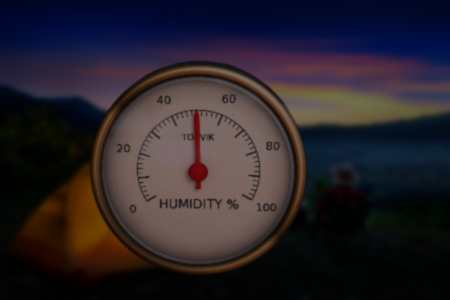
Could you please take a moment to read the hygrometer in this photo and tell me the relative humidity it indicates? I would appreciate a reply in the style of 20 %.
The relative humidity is 50 %
